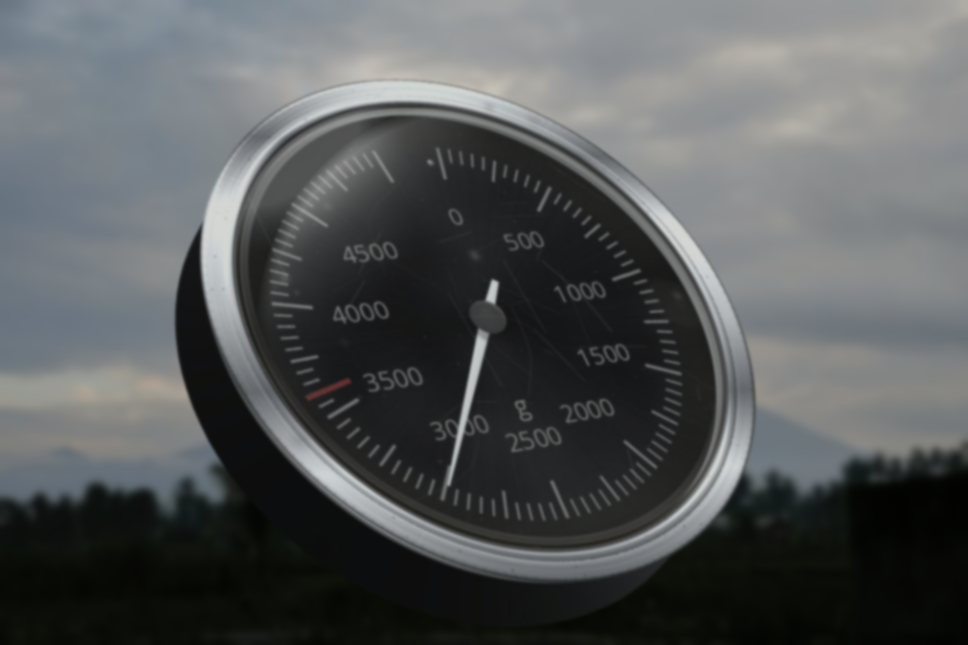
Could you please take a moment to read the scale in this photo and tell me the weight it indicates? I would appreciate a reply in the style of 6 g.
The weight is 3000 g
